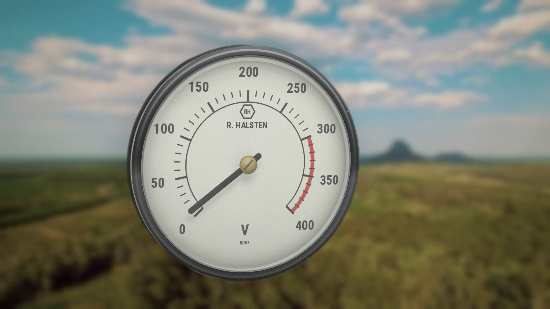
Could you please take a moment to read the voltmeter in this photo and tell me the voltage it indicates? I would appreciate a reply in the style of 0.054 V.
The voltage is 10 V
